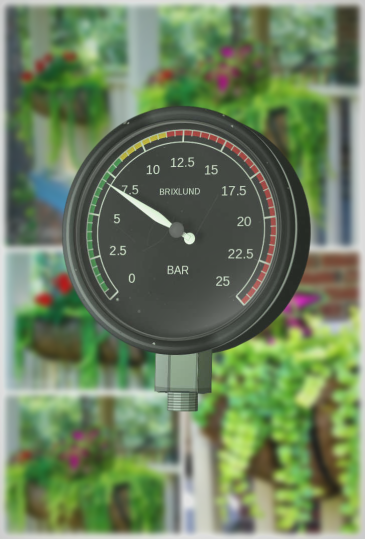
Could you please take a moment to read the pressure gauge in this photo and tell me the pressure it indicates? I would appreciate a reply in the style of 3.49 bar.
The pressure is 7 bar
